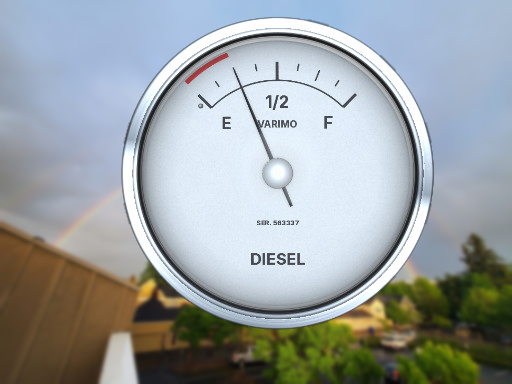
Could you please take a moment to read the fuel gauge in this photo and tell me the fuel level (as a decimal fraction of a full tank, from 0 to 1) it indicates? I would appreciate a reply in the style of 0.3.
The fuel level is 0.25
